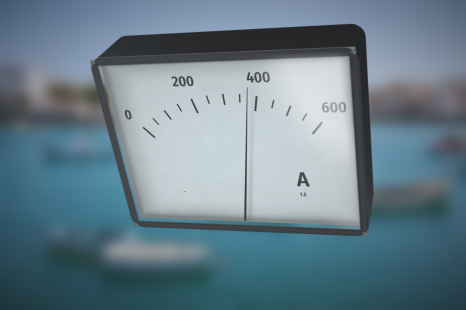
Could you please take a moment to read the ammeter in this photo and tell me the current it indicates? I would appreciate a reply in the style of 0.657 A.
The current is 375 A
